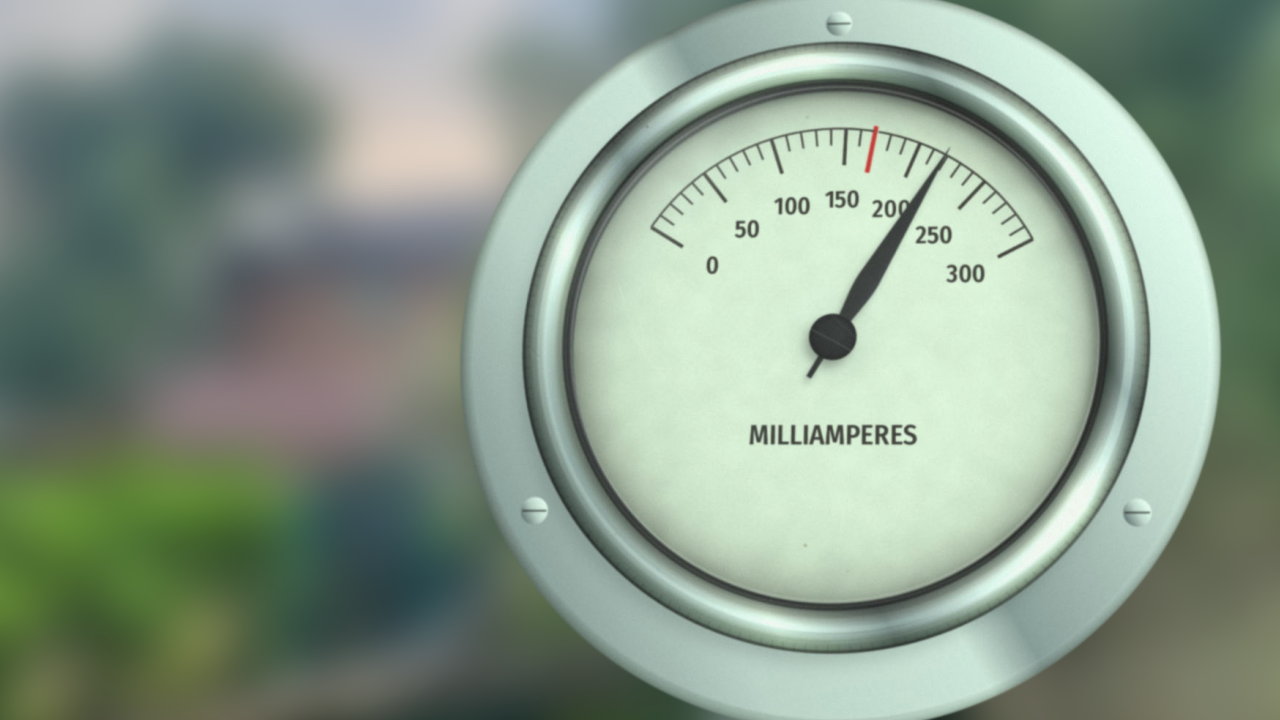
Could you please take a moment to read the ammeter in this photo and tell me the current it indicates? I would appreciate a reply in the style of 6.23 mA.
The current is 220 mA
